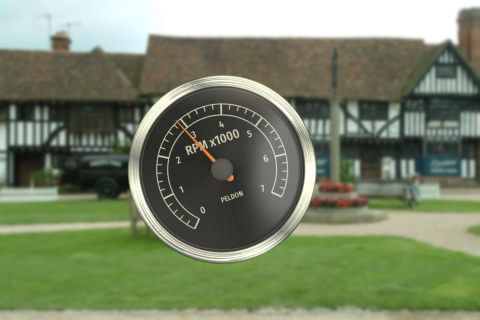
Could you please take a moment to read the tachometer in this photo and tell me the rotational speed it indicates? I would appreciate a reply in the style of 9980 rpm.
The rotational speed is 2900 rpm
